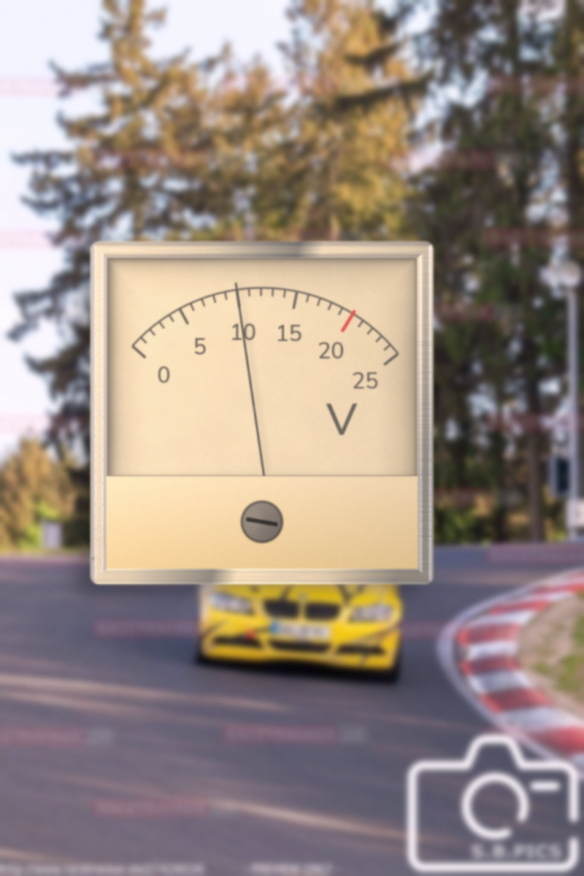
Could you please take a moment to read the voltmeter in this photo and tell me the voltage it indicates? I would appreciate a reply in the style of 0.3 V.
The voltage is 10 V
